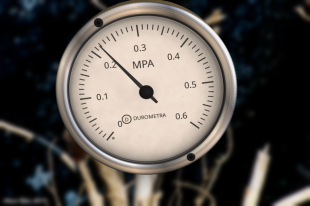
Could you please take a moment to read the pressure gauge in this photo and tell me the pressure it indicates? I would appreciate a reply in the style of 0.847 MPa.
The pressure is 0.22 MPa
